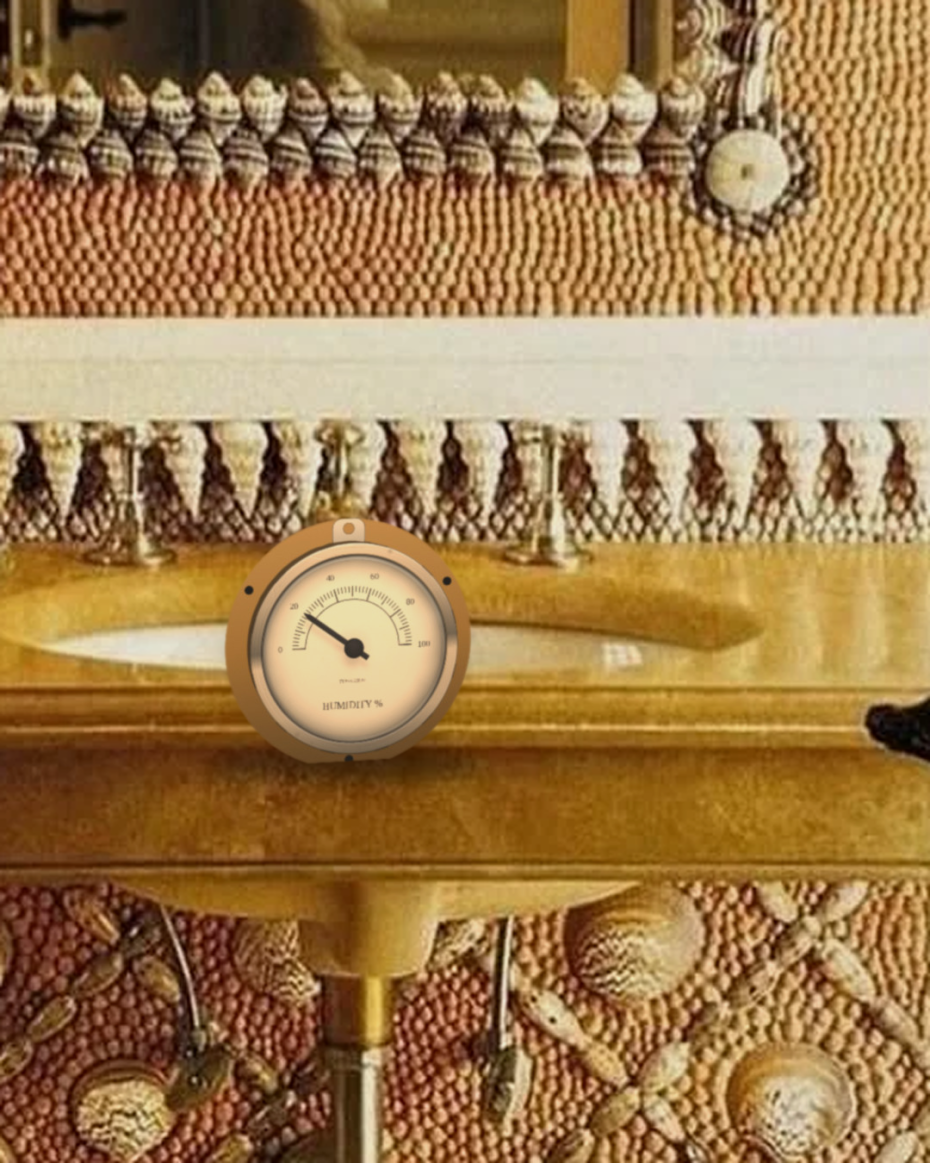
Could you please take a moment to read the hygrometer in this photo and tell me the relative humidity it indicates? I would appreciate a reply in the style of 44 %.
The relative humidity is 20 %
